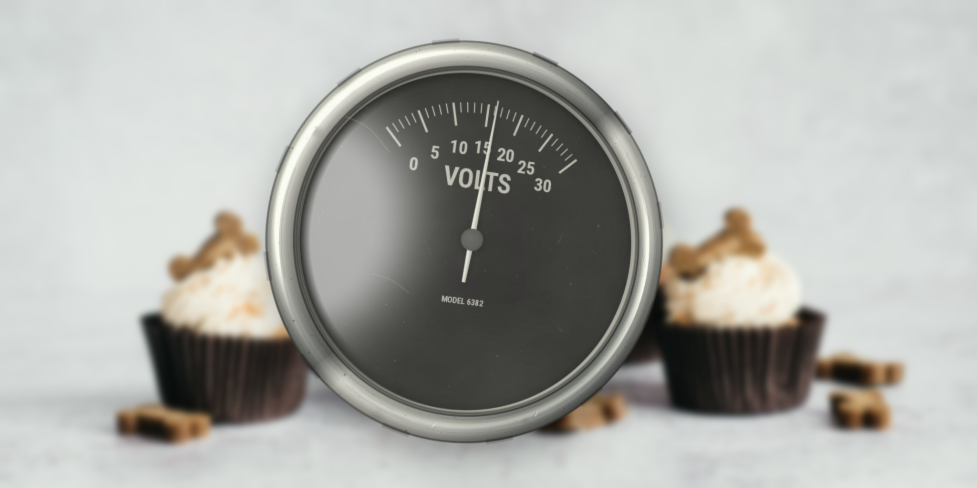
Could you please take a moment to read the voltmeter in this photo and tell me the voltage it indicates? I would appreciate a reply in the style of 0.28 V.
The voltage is 16 V
